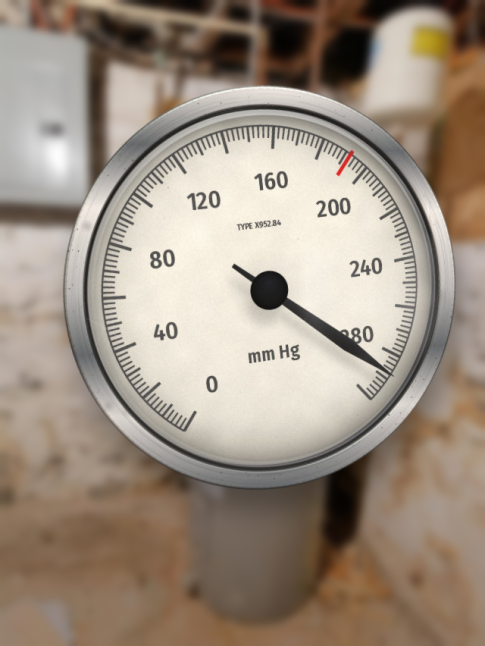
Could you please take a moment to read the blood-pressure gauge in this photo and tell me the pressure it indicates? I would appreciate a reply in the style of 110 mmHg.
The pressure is 288 mmHg
